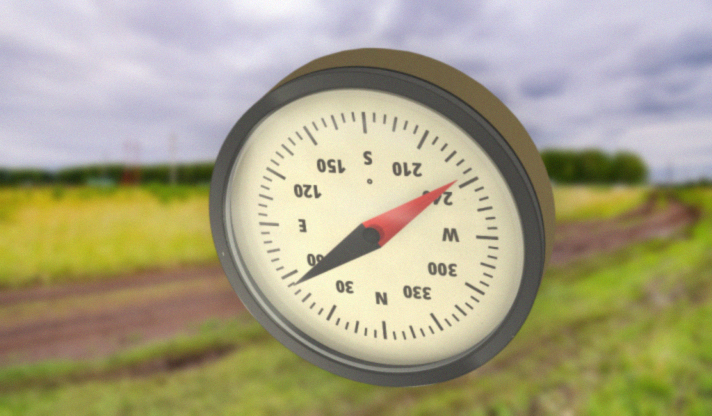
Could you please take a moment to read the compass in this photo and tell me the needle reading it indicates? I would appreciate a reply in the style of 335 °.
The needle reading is 235 °
